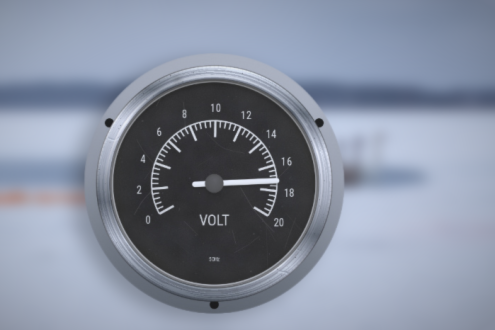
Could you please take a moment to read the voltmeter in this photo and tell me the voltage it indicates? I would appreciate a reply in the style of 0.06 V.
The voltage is 17.2 V
